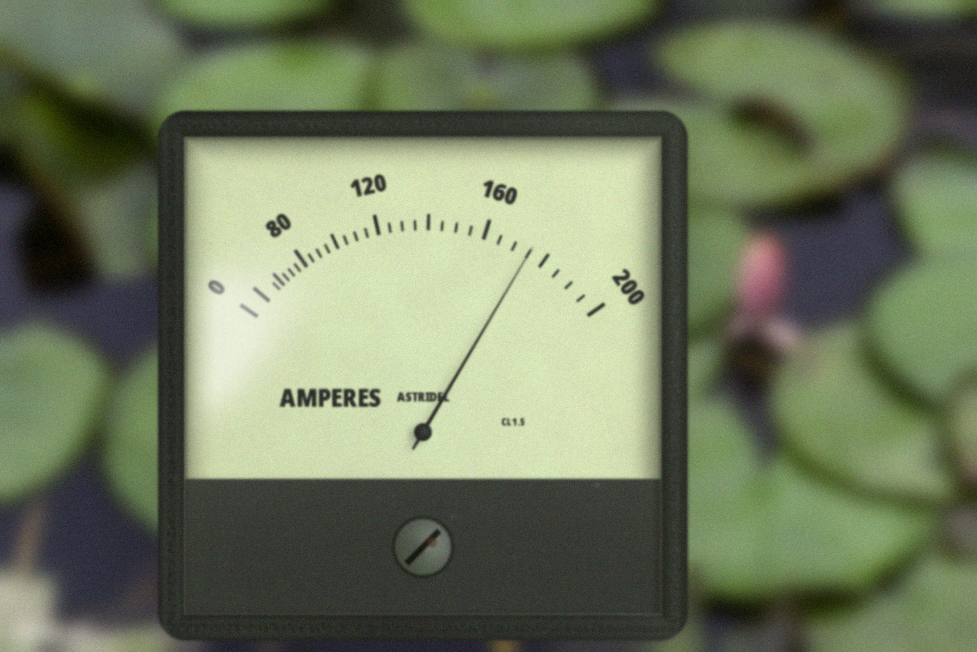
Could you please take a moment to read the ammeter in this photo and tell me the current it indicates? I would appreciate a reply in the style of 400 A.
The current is 175 A
